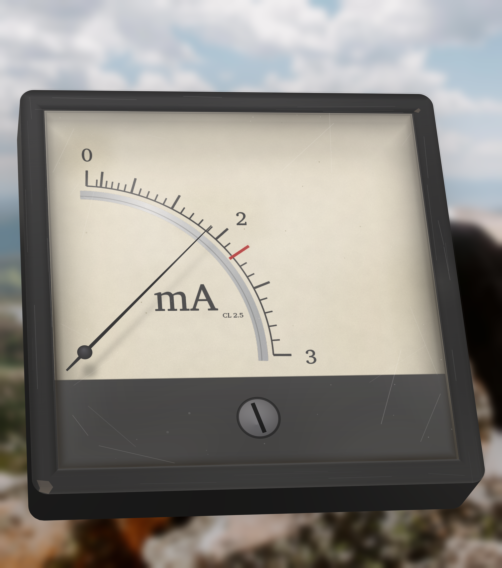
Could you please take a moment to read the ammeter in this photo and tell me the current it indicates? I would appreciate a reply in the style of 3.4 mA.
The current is 1.9 mA
